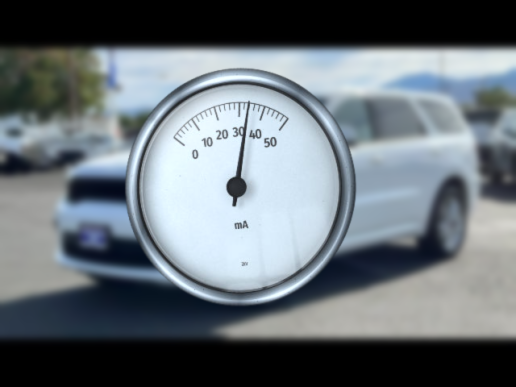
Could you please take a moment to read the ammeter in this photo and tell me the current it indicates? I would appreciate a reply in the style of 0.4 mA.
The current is 34 mA
